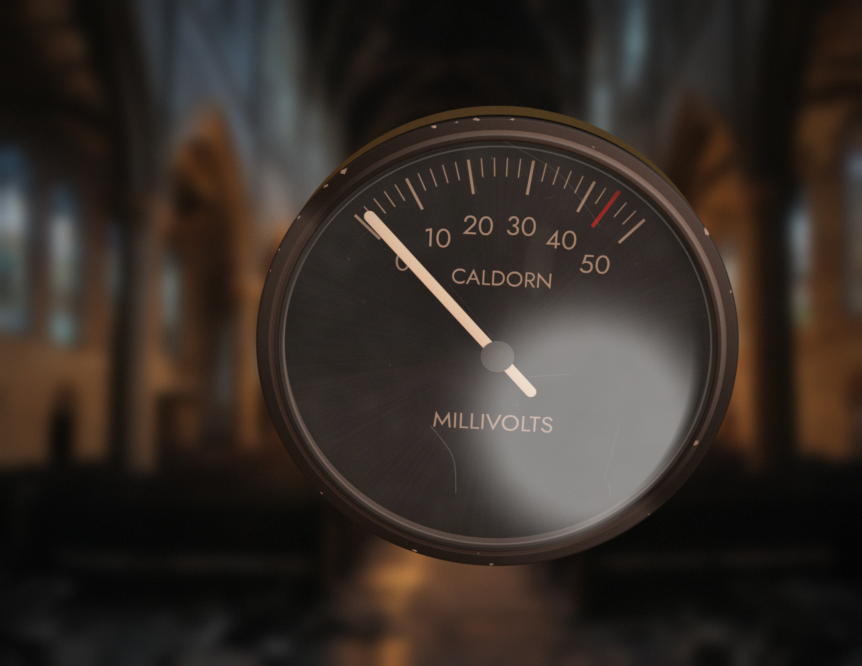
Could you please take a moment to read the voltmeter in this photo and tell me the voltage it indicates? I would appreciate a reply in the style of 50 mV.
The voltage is 2 mV
